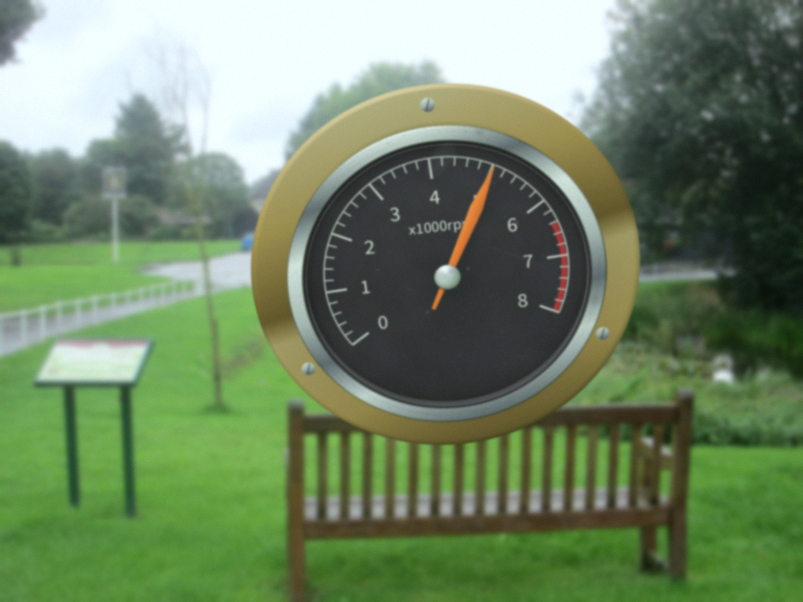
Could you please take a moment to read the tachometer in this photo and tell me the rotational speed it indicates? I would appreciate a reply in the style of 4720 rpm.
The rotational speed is 5000 rpm
